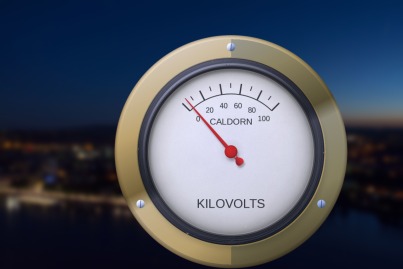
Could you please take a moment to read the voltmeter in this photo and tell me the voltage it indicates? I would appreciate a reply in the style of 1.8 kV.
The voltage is 5 kV
